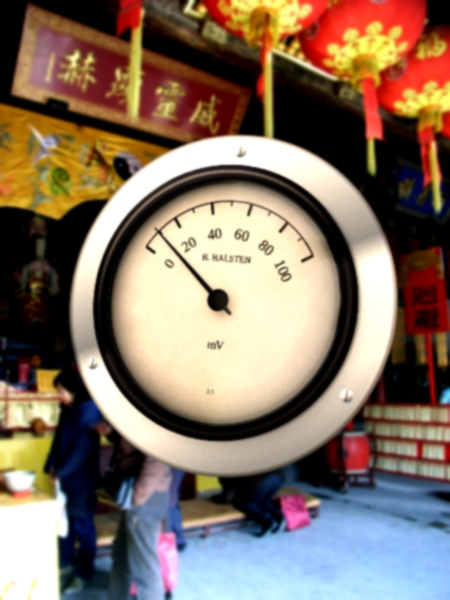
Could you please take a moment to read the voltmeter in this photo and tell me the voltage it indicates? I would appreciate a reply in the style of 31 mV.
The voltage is 10 mV
